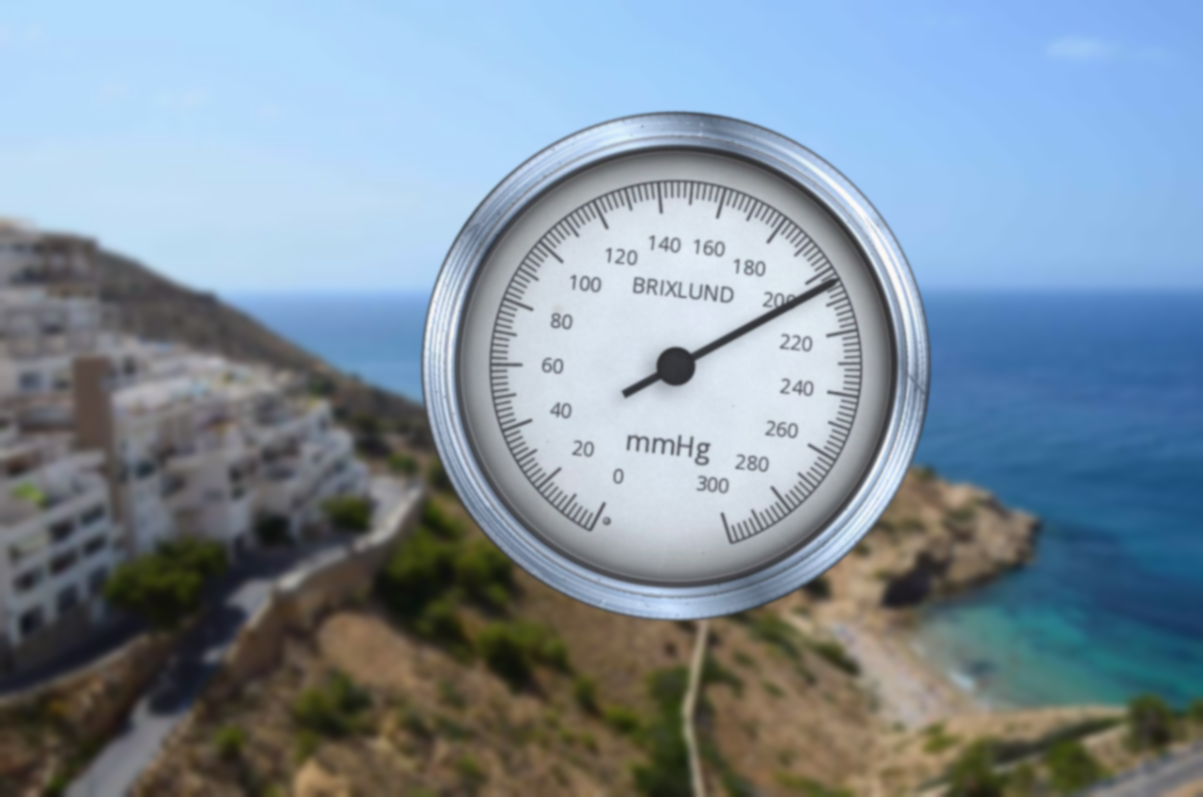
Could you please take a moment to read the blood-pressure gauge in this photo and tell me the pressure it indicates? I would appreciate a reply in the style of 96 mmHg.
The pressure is 204 mmHg
